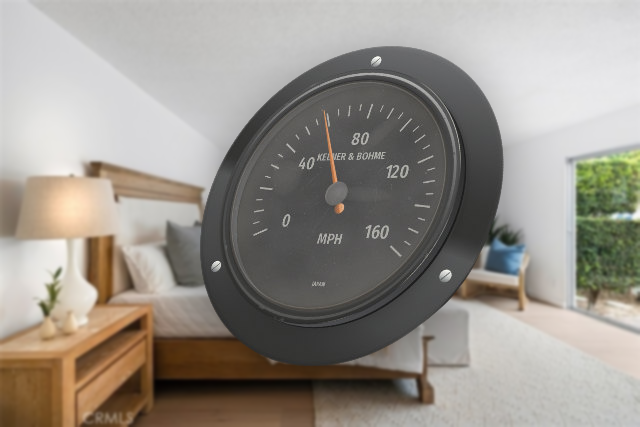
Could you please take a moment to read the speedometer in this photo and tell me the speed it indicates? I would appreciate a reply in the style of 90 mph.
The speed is 60 mph
